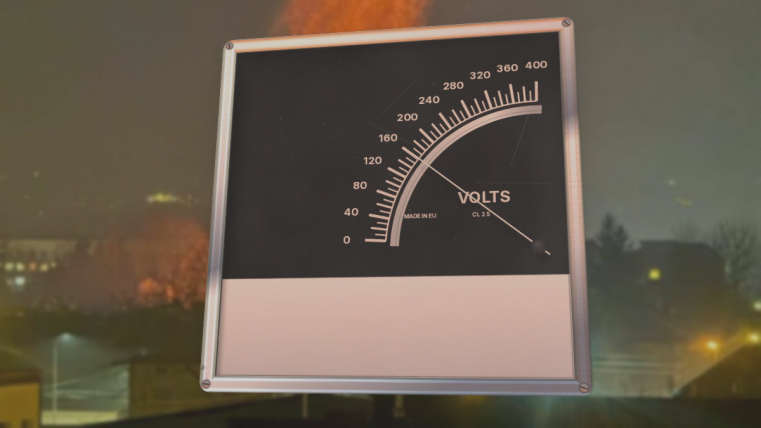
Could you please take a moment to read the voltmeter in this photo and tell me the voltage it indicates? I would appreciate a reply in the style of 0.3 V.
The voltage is 160 V
